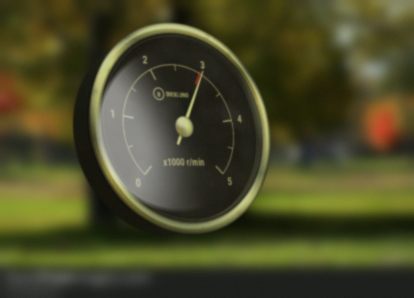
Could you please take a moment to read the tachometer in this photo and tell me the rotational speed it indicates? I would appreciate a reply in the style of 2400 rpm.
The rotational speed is 3000 rpm
